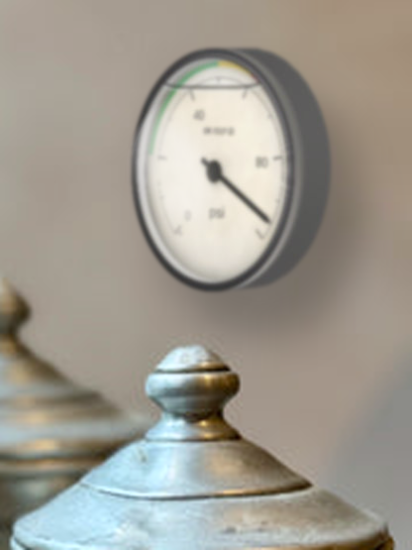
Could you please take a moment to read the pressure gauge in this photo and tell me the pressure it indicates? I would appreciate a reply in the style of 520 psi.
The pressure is 95 psi
